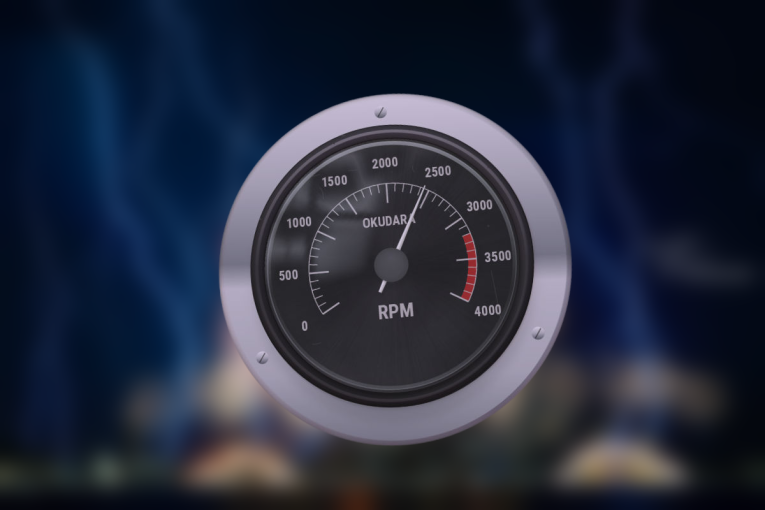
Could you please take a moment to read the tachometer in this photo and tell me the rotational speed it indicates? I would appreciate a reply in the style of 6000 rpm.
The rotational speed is 2450 rpm
